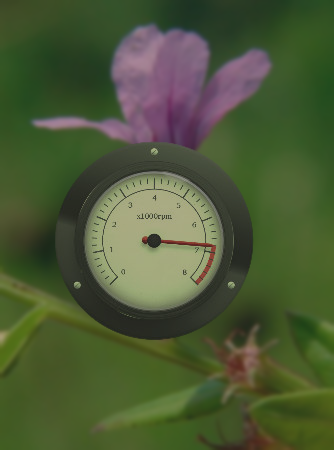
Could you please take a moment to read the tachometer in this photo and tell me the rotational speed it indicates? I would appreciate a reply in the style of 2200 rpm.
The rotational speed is 6800 rpm
